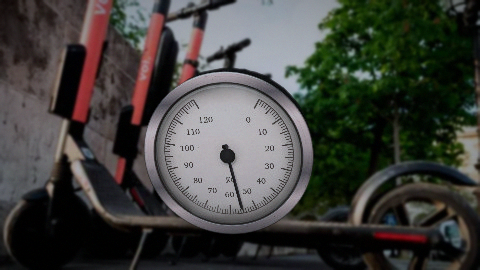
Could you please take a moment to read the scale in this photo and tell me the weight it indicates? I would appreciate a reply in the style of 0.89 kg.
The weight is 55 kg
